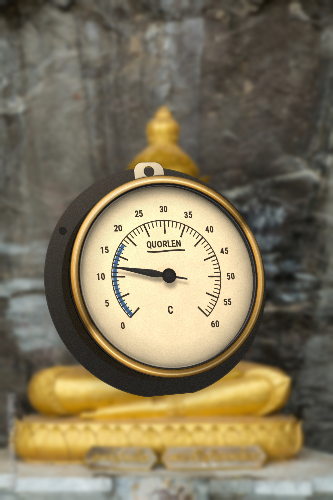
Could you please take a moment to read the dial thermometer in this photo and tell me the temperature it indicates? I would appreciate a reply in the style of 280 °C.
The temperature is 12 °C
